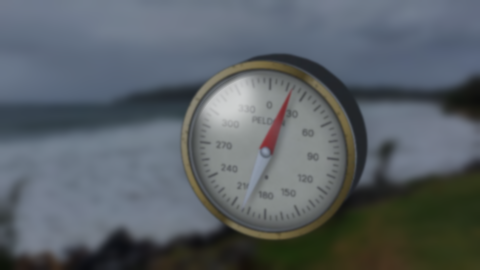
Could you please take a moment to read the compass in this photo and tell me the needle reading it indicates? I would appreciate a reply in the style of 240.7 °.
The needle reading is 20 °
